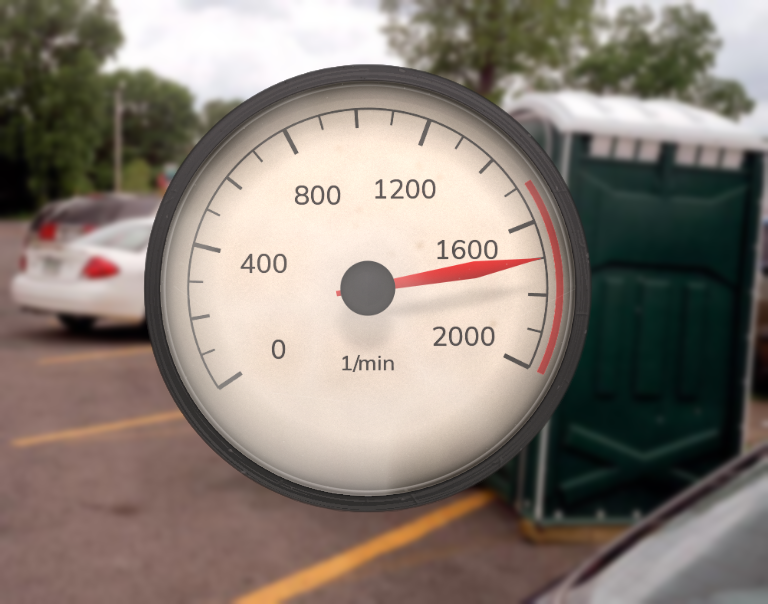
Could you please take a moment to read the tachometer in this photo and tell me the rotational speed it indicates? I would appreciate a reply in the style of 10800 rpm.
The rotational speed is 1700 rpm
